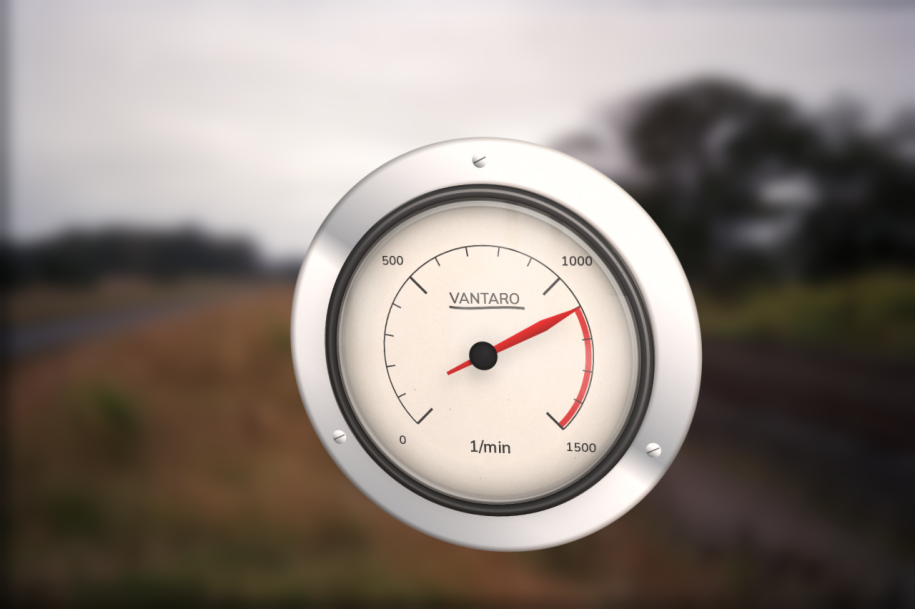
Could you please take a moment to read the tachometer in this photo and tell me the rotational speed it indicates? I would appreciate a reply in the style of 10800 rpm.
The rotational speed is 1100 rpm
